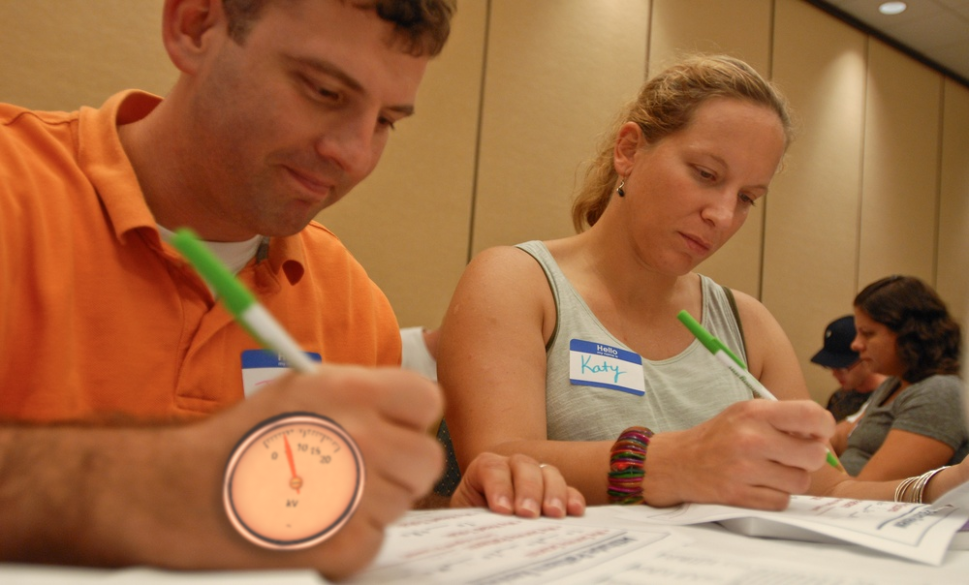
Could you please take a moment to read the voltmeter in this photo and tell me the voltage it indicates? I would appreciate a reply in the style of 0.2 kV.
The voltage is 5 kV
